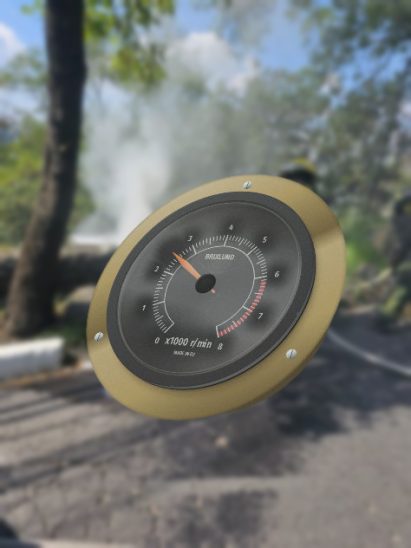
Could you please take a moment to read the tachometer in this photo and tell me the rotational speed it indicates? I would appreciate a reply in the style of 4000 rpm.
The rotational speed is 2500 rpm
